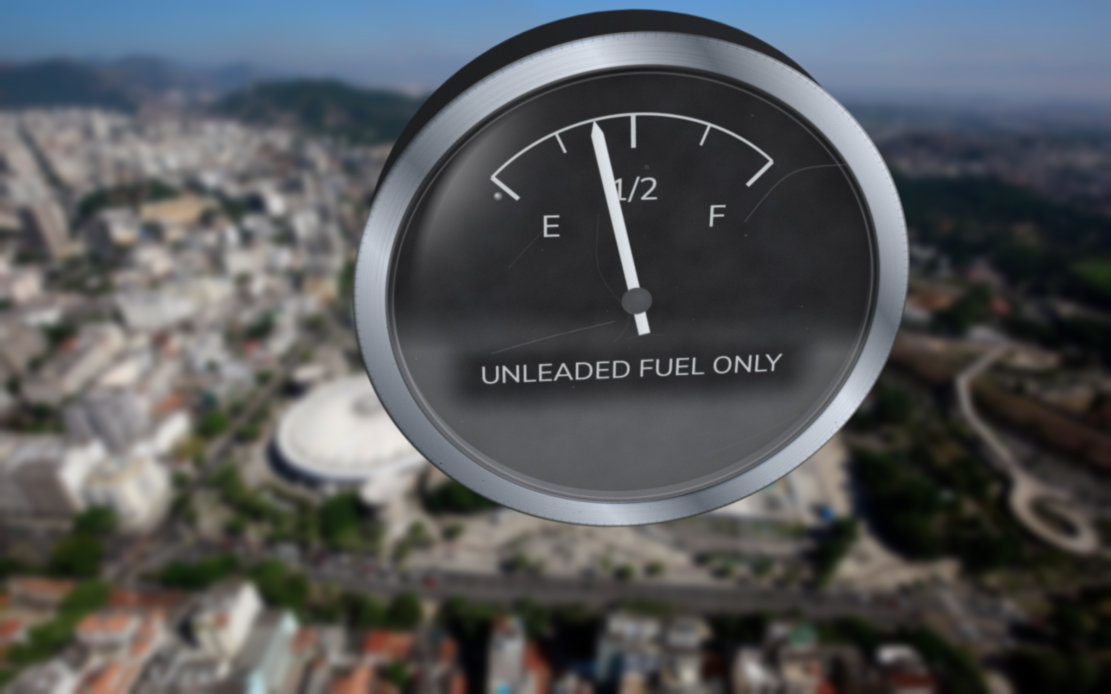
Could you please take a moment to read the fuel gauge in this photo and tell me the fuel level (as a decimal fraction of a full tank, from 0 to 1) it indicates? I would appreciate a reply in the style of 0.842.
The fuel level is 0.375
